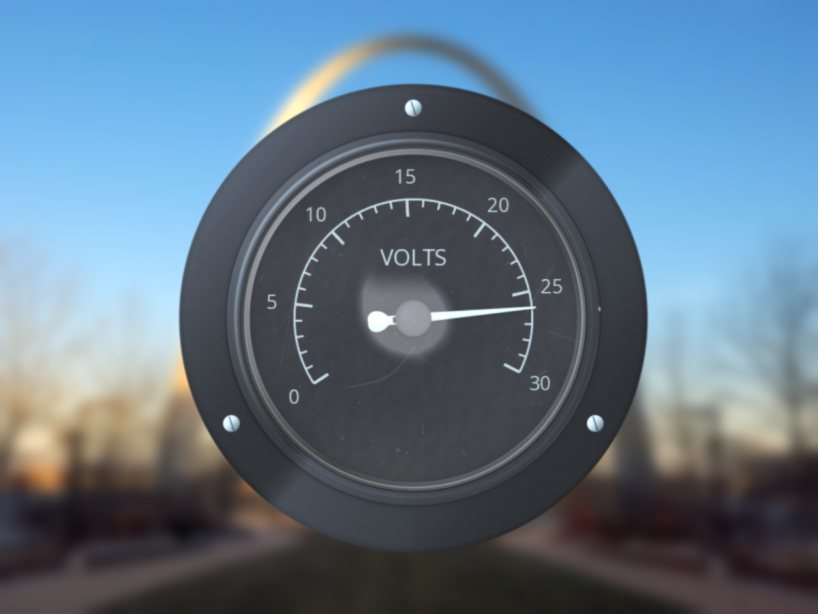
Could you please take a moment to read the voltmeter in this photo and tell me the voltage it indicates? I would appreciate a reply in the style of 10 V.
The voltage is 26 V
